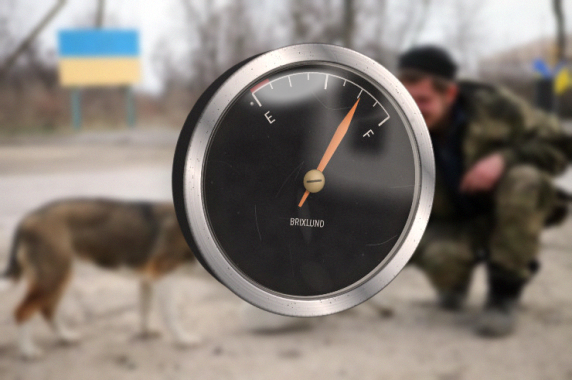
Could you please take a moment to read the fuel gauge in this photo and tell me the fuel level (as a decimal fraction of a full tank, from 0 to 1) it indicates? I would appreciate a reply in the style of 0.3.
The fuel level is 0.75
